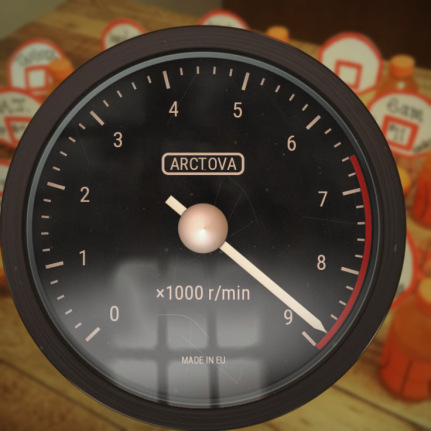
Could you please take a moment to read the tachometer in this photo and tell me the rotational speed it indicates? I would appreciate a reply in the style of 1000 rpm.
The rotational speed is 8800 rpm
